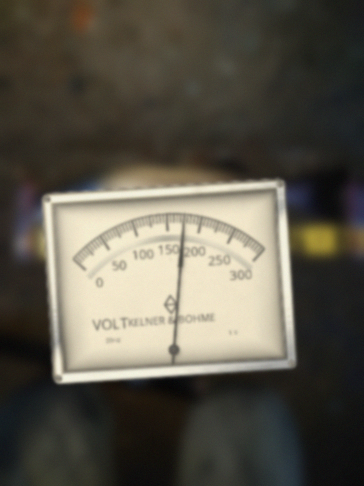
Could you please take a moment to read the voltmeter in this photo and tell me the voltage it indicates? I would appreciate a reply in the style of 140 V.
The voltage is 175 V
